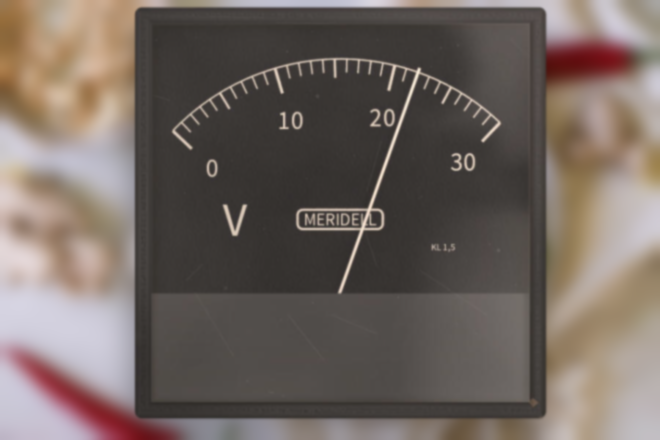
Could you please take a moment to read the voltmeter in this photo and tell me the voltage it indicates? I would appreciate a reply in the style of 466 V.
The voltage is 22 V
